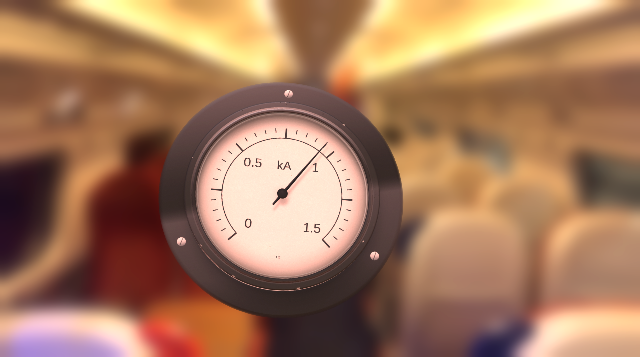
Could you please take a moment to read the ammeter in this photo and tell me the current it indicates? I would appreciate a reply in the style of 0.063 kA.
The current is 0.95 kA
